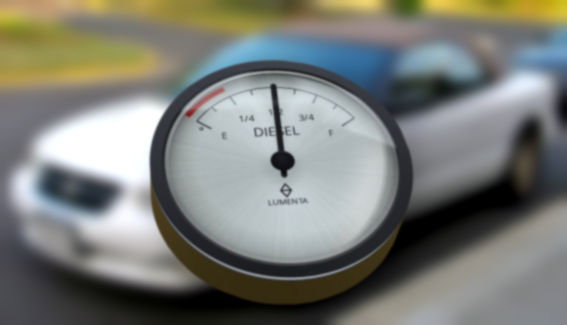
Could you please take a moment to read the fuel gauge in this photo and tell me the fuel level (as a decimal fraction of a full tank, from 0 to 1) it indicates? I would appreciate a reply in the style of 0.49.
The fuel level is 0.5
